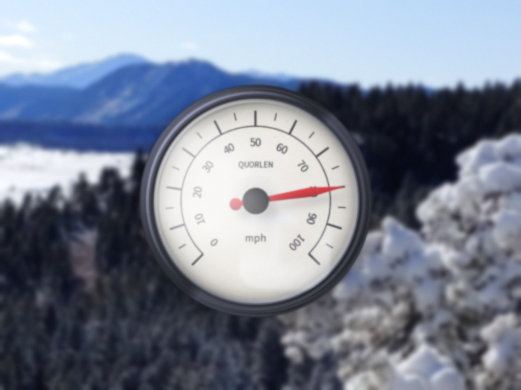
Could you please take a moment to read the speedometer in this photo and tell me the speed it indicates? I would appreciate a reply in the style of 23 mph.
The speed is 80 mph
